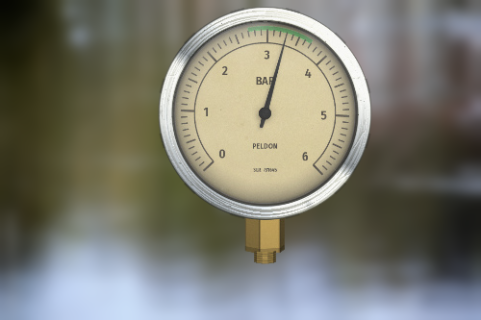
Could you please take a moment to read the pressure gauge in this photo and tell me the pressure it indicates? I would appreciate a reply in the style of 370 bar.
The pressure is 3.3 bar
